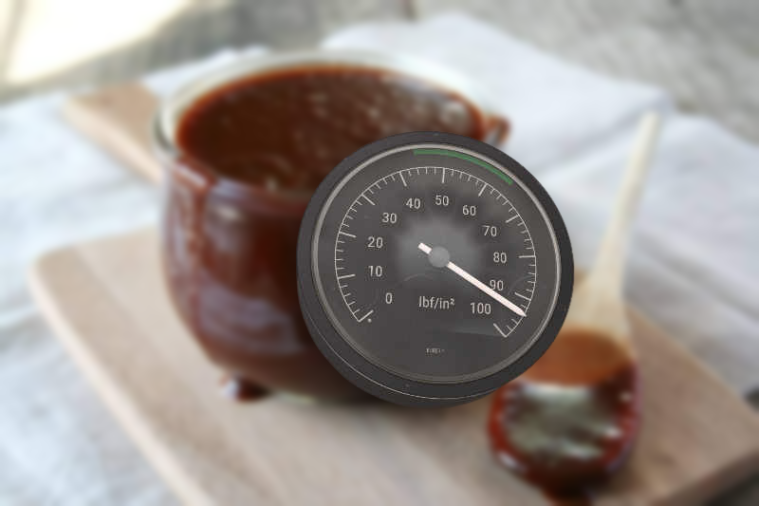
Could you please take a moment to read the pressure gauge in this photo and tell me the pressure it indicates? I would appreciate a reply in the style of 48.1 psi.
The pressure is 94 psi
